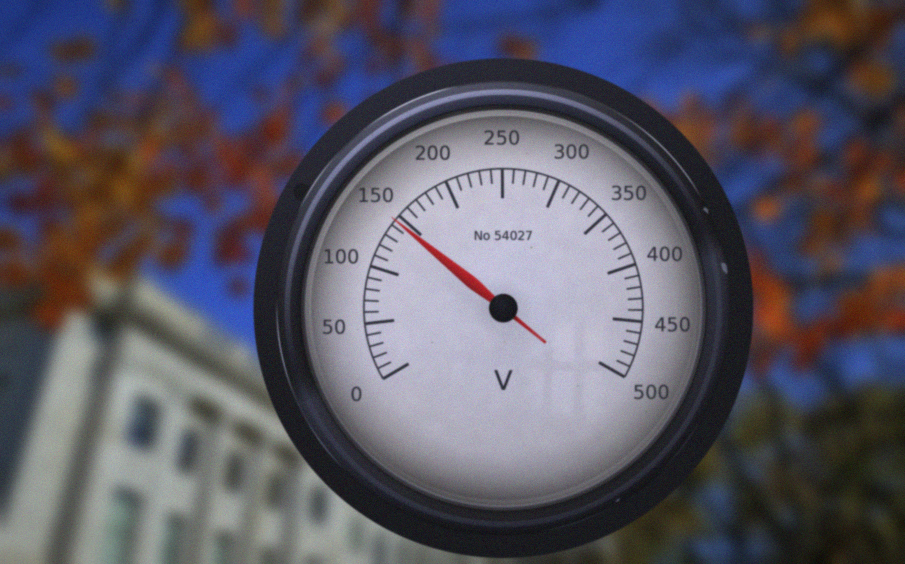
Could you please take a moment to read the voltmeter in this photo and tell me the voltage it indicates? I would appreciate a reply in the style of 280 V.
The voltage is 145 V
